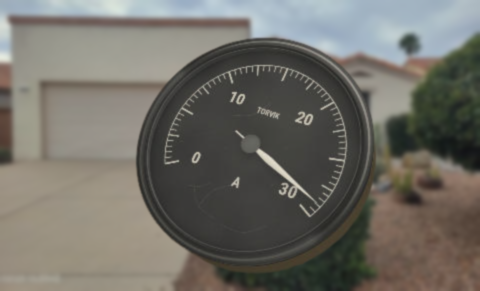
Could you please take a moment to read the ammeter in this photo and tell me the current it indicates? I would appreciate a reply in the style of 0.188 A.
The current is 29 A
